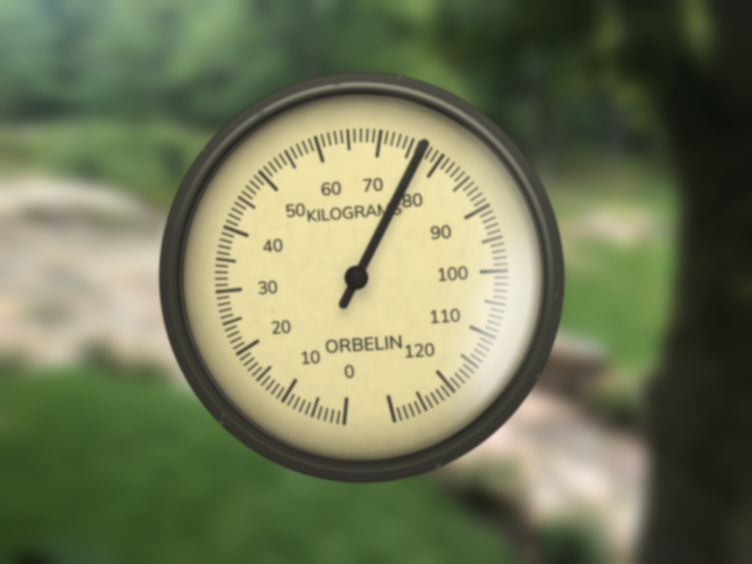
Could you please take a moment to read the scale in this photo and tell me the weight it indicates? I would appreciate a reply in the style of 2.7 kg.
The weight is 77 kg
